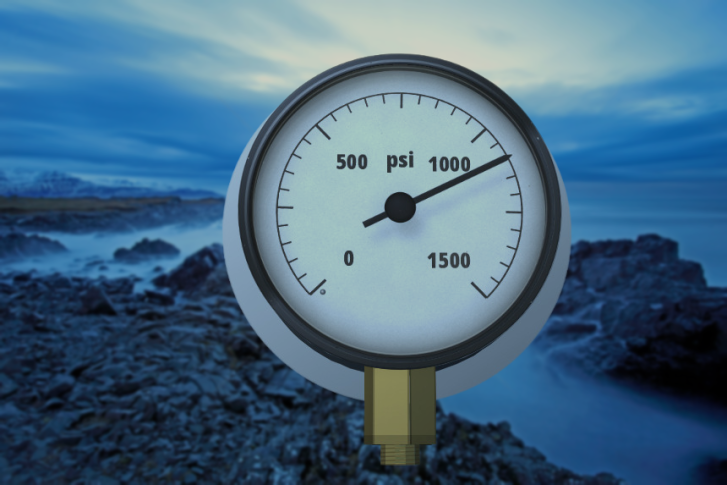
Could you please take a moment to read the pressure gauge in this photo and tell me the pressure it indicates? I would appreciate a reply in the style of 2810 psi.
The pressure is 1100 psi
